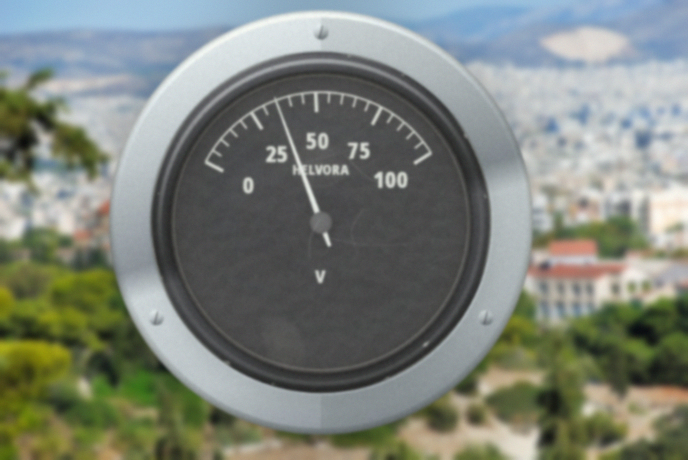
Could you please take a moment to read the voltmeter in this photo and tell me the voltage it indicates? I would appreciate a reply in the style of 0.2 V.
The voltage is 35 V
